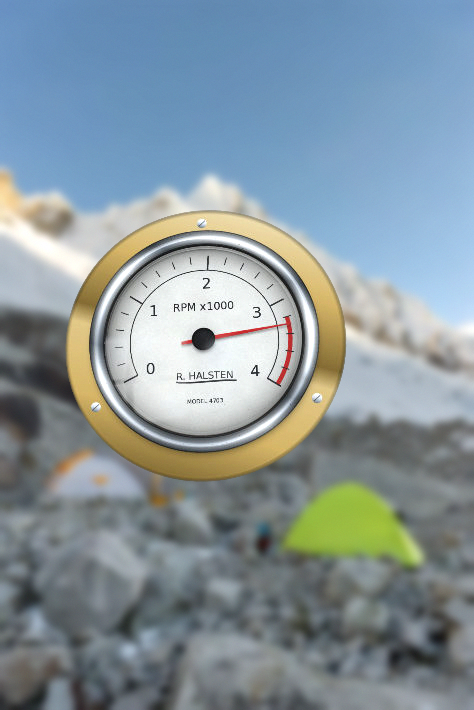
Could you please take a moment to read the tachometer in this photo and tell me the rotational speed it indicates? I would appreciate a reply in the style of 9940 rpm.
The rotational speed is 3300 rpm
